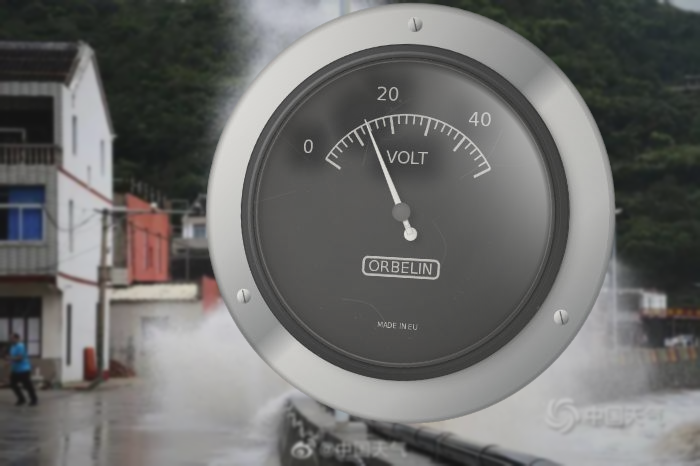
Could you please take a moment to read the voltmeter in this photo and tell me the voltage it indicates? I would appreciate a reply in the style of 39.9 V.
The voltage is 14 V
